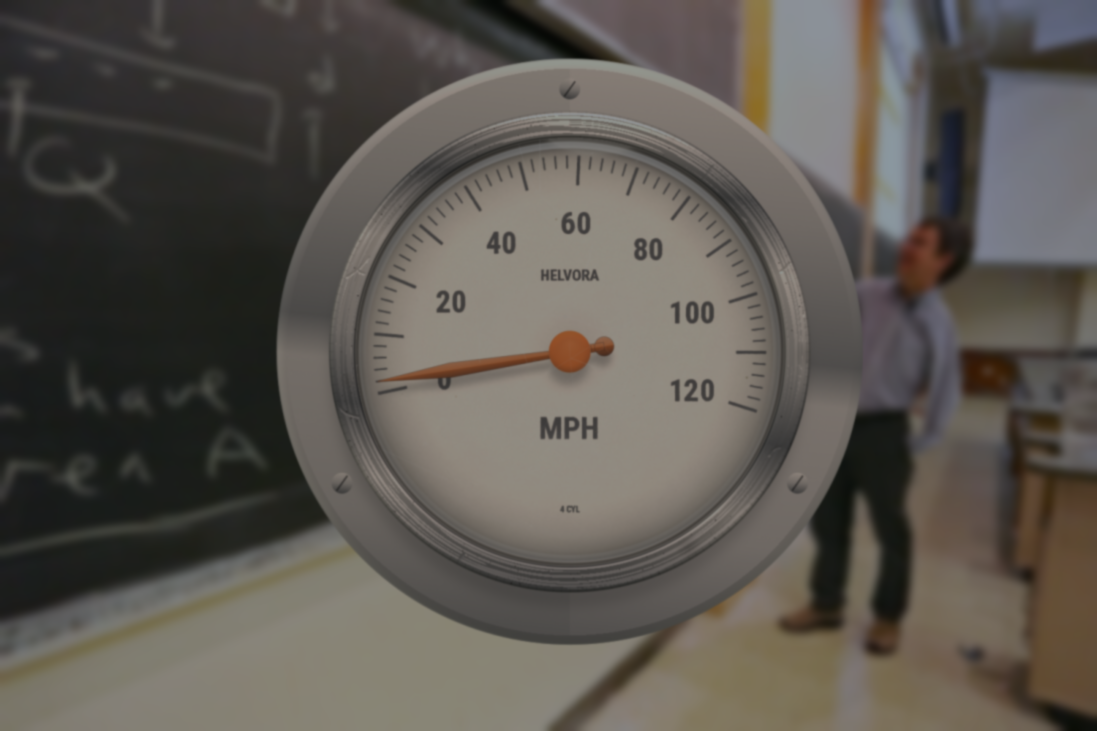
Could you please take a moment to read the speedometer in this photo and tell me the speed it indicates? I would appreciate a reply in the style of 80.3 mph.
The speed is 2 mph
